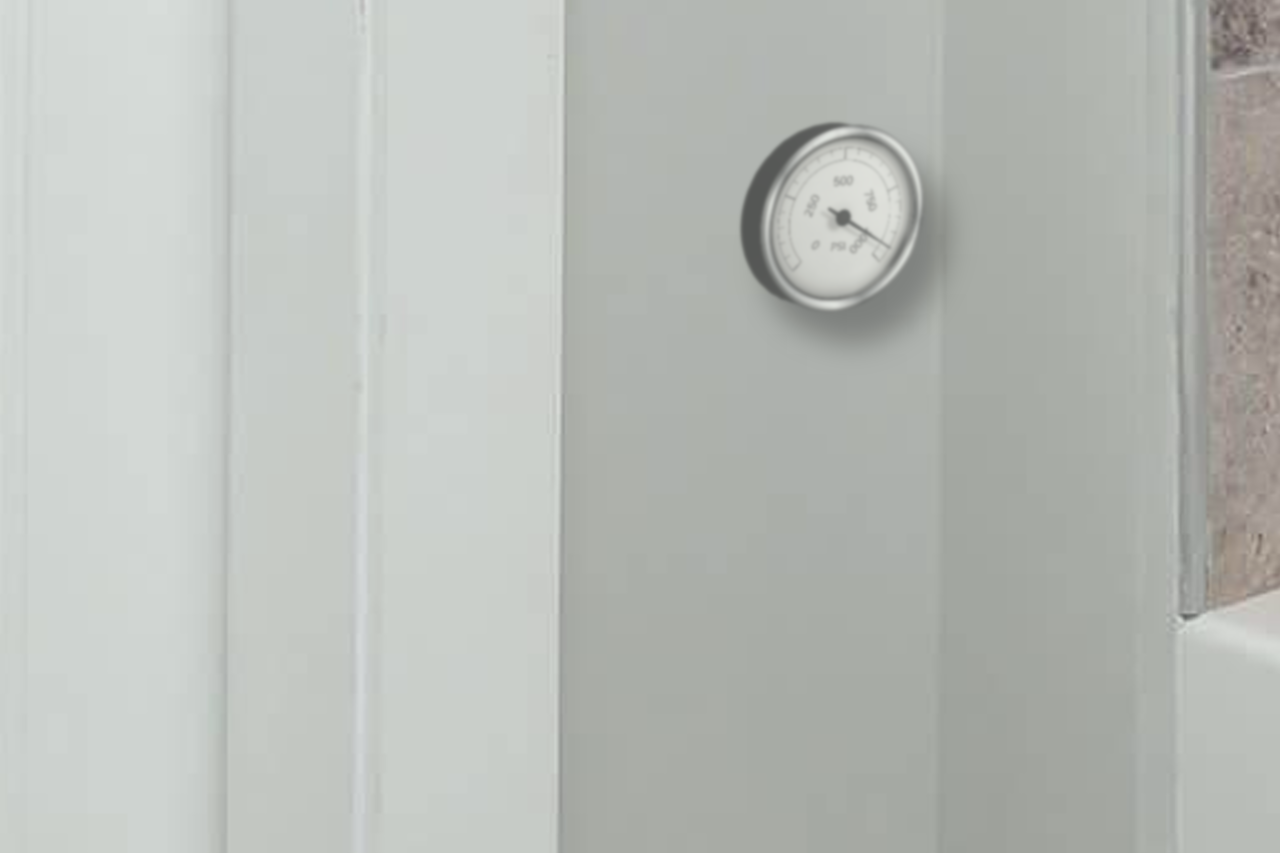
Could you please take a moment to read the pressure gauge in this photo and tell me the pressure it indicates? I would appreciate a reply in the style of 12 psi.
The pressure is 950 psi
